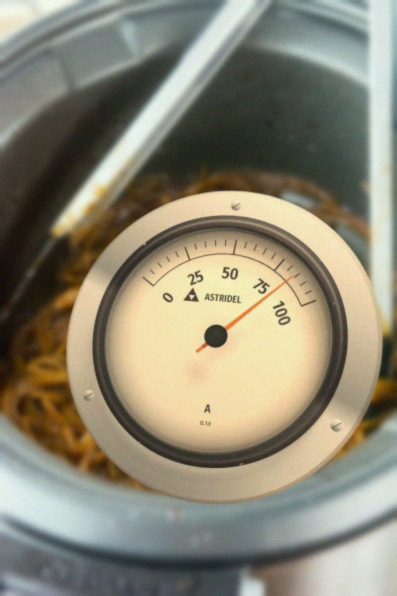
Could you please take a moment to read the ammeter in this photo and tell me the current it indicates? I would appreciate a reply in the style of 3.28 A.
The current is 85 A
